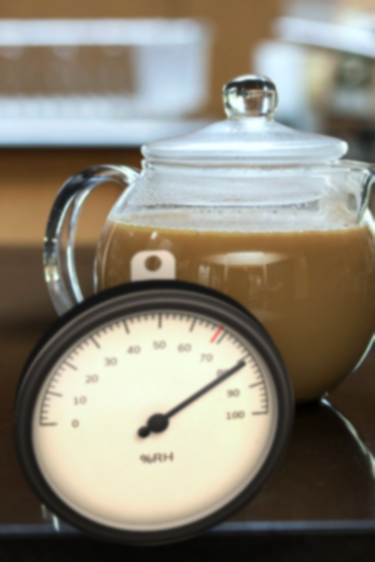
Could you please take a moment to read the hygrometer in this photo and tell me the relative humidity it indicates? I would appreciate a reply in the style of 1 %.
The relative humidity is 80 %
